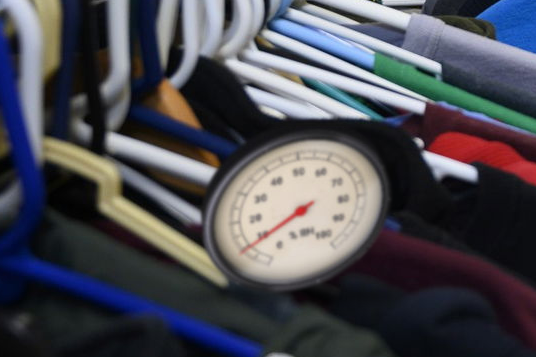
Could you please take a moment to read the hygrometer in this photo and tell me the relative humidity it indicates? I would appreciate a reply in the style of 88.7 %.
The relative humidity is 10 %
